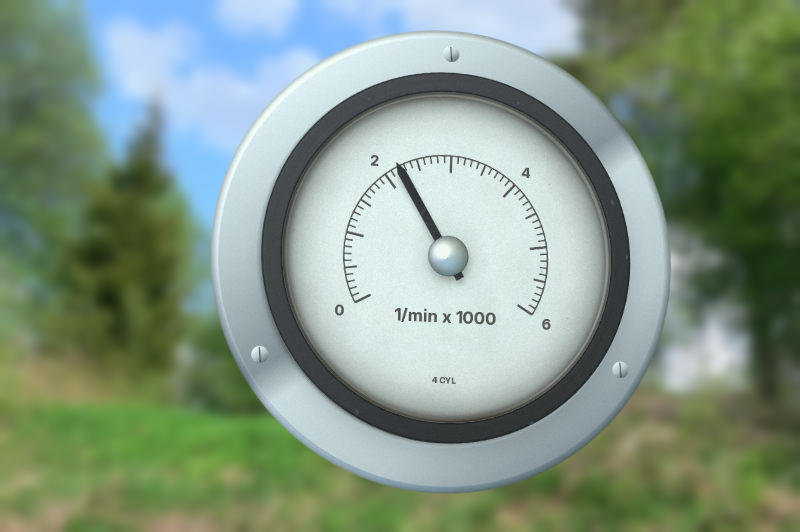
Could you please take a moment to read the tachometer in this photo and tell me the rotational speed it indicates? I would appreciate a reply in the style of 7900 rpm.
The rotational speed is 2200 rpm
